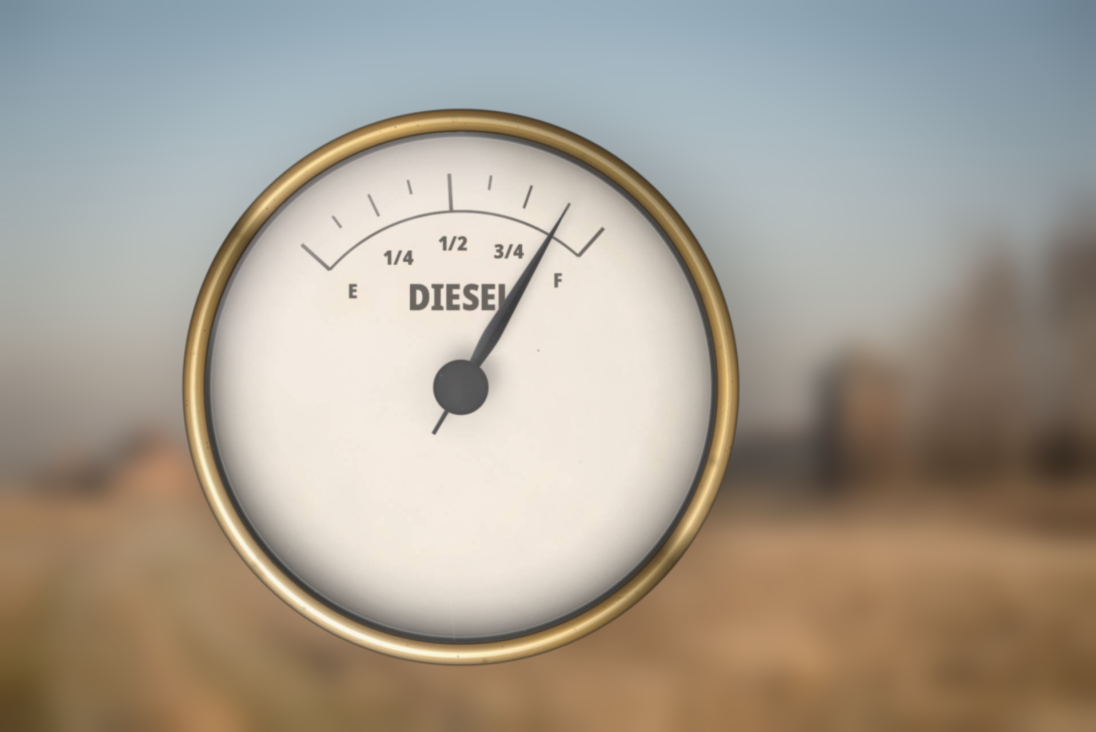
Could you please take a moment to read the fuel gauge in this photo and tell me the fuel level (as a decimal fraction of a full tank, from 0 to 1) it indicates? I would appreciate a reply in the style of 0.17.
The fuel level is 0.875
